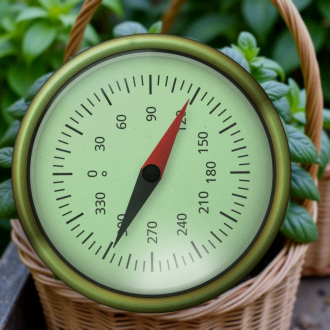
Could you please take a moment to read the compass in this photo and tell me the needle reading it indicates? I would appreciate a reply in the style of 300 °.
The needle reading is 117.5 °
